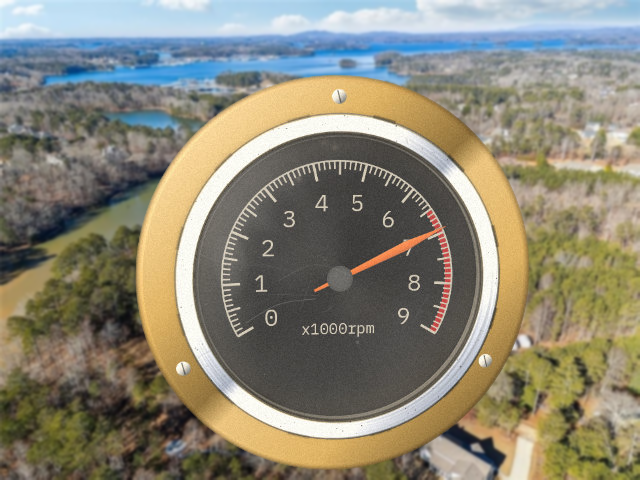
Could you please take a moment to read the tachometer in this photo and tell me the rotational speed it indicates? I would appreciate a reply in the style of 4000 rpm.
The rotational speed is 6900 rpm
